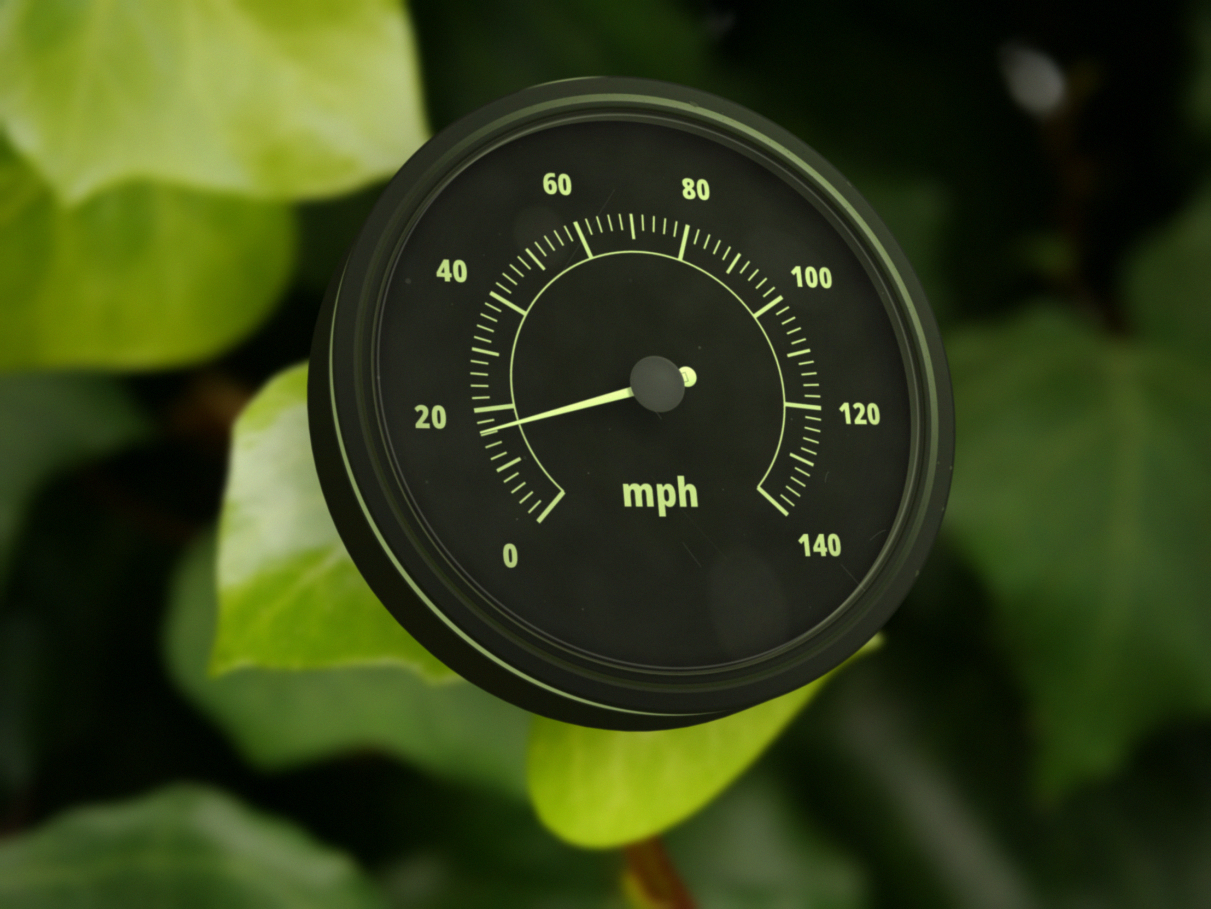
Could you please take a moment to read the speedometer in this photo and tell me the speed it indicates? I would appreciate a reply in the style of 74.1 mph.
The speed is 16 mph
